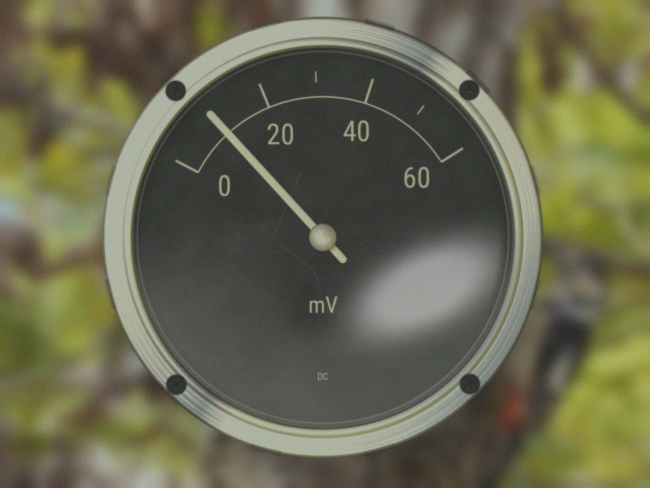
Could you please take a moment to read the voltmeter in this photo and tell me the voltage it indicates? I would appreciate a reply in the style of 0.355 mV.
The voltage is 10 mV
